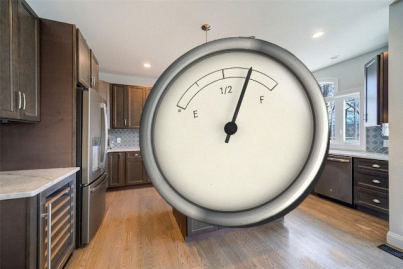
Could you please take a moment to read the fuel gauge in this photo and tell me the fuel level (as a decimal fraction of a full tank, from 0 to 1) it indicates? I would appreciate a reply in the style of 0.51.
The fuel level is 0.75
